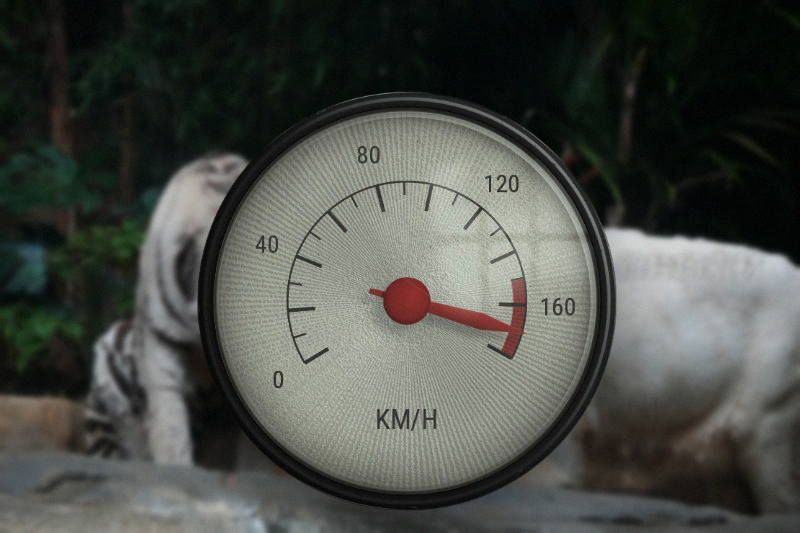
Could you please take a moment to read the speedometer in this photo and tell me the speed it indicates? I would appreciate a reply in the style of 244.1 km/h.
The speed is 170 km/h
